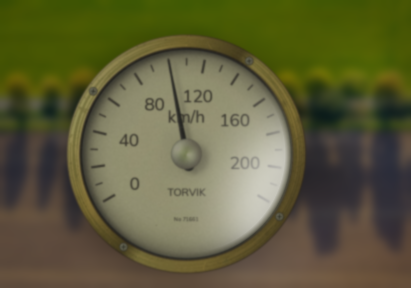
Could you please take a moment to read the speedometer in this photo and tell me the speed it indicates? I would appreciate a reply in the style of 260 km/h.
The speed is 100 km/h
